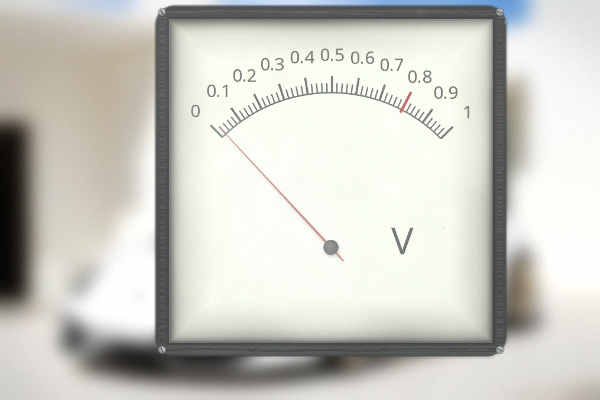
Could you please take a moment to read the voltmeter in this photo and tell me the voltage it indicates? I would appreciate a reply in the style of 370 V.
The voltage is 0.02 V
